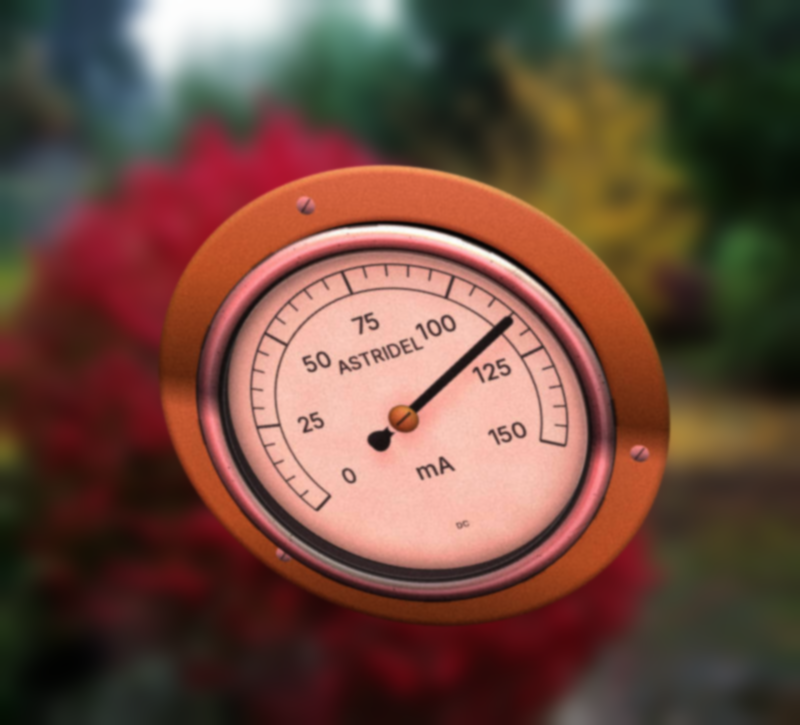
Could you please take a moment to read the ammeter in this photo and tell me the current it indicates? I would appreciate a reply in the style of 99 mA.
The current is 115 mA
